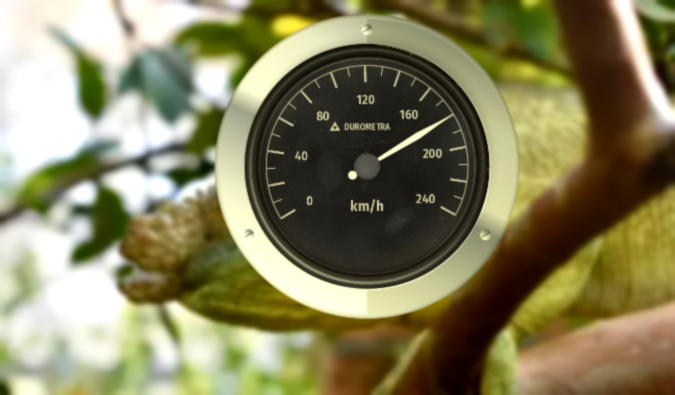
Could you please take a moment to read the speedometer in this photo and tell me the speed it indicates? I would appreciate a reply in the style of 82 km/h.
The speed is 180 km/h
